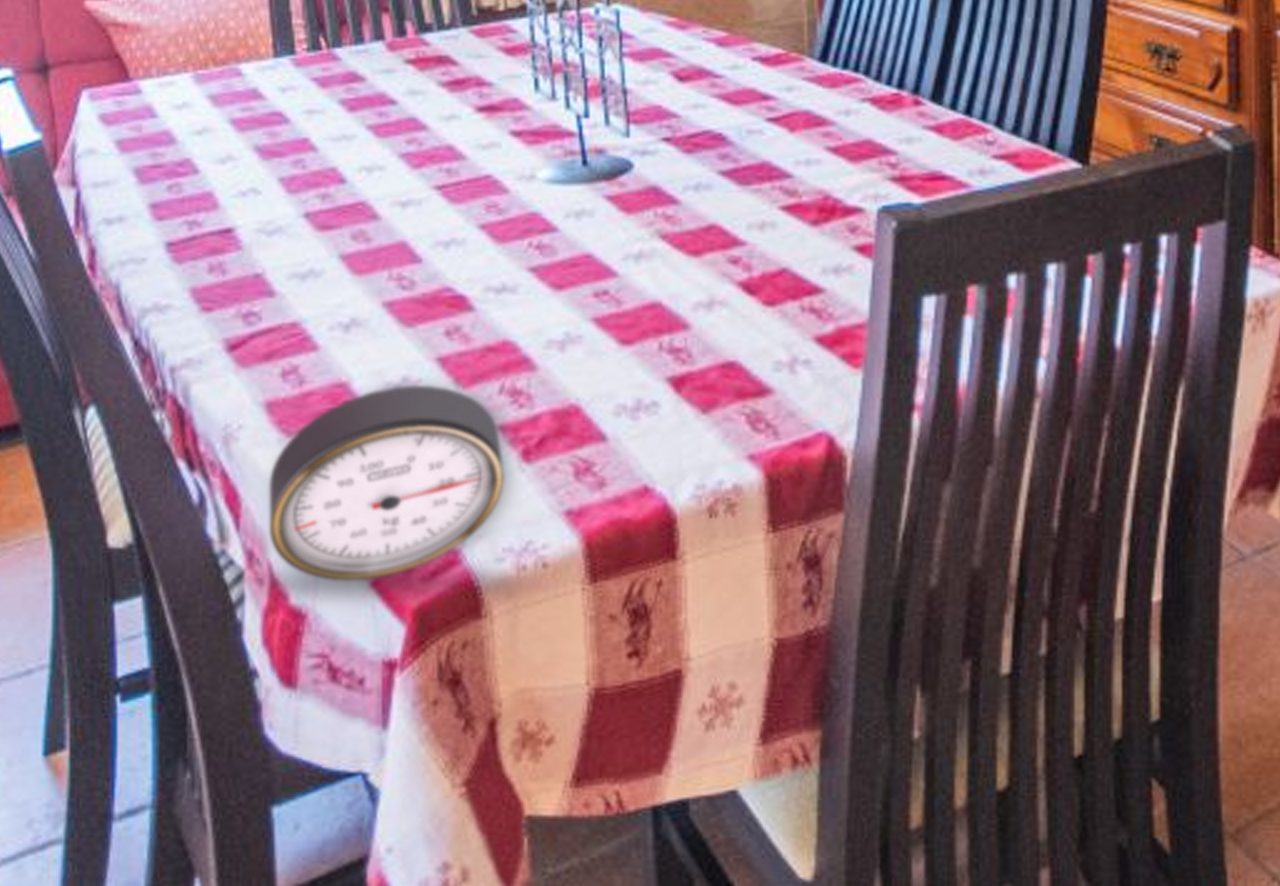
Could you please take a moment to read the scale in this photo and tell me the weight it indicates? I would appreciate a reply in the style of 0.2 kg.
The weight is 20 kg
